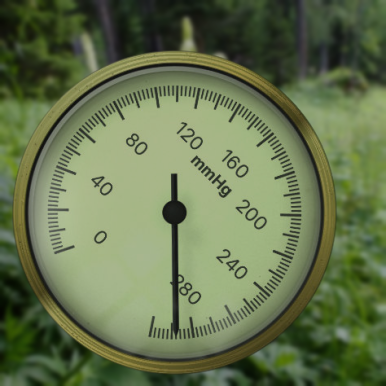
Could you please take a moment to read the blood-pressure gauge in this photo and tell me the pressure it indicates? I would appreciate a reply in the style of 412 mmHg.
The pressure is 288 mmHg
